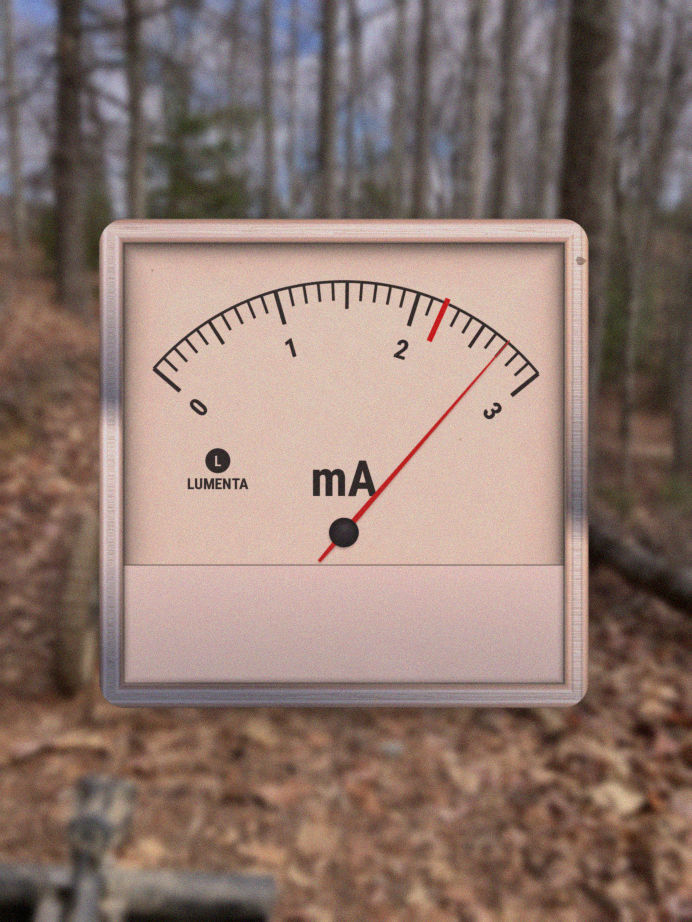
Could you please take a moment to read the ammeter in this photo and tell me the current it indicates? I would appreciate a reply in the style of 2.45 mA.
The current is 2.7 mA
